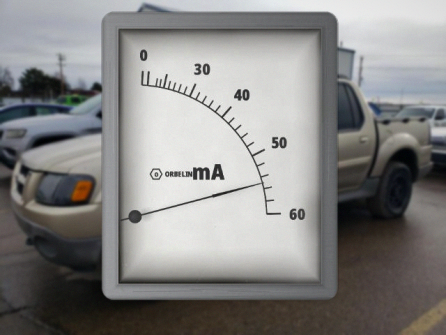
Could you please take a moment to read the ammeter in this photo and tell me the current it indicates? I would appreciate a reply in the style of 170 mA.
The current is 55 mA
